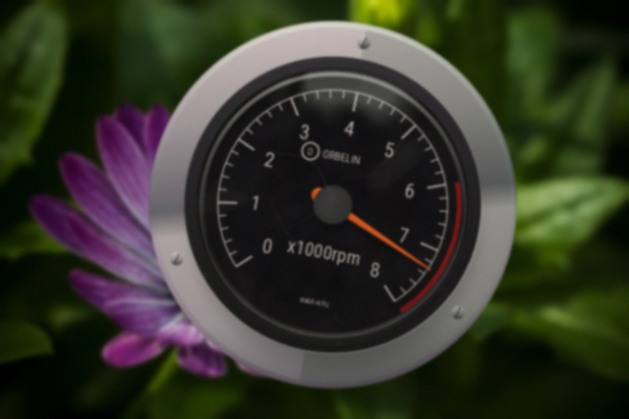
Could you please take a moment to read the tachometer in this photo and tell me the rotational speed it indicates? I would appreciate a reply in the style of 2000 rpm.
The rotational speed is 7300 rpm
